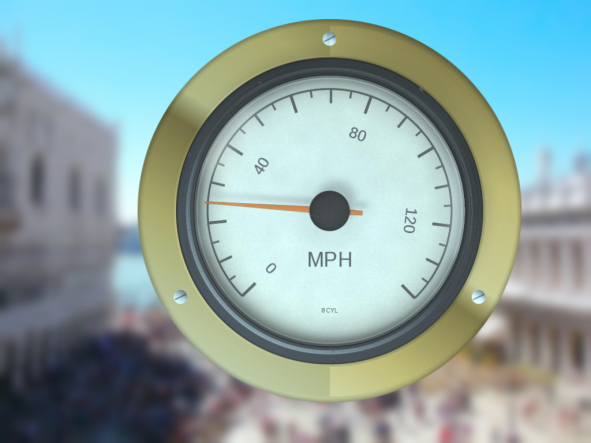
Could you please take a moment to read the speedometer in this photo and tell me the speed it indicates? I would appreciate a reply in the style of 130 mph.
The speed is 25 mph
